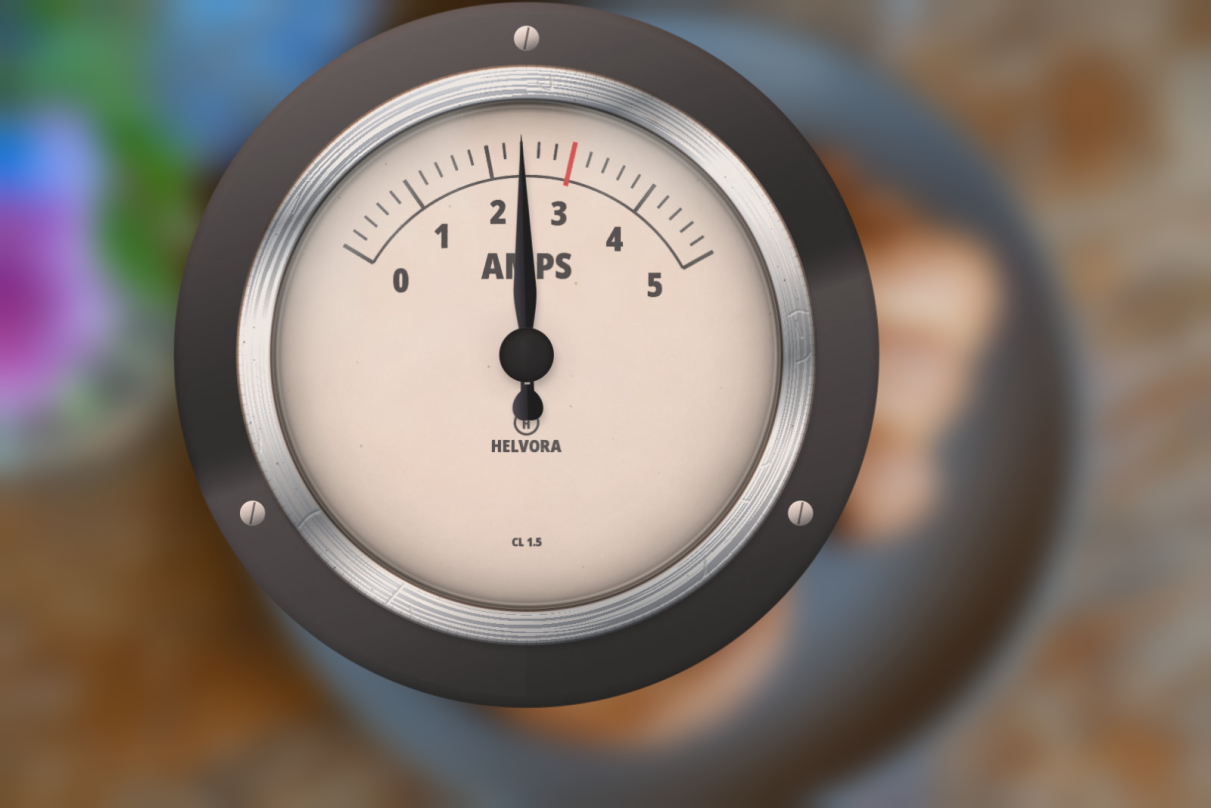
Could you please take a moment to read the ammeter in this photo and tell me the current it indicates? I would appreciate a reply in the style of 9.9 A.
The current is 2.4 A
